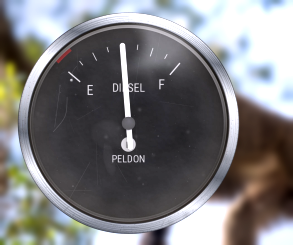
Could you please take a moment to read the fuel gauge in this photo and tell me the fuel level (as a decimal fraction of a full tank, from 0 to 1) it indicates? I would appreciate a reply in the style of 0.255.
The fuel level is 0.5
